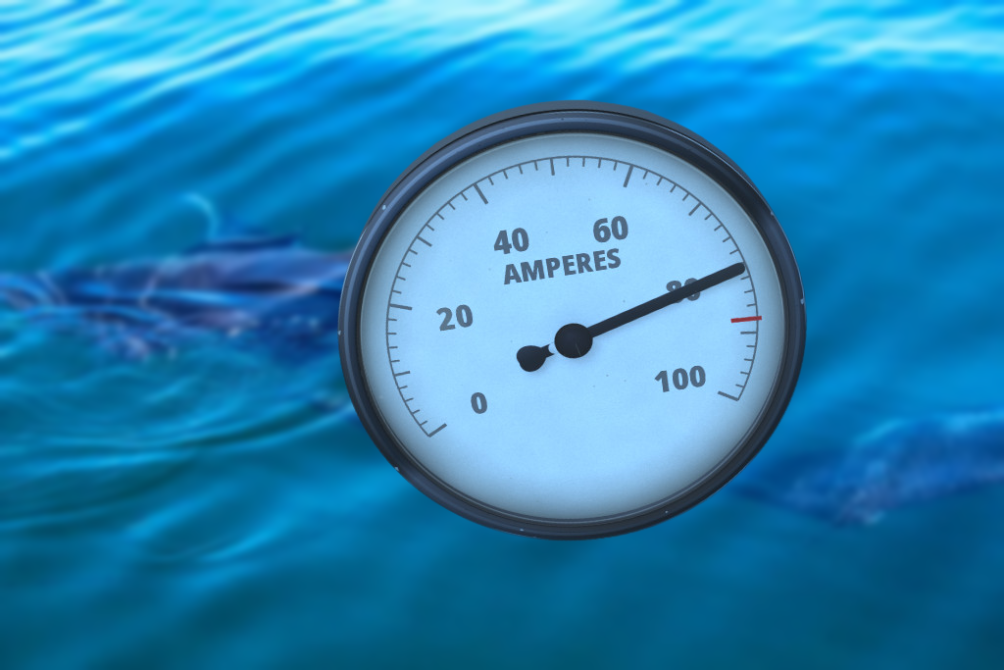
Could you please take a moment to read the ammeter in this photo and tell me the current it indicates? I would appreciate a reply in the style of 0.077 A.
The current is 80 A
